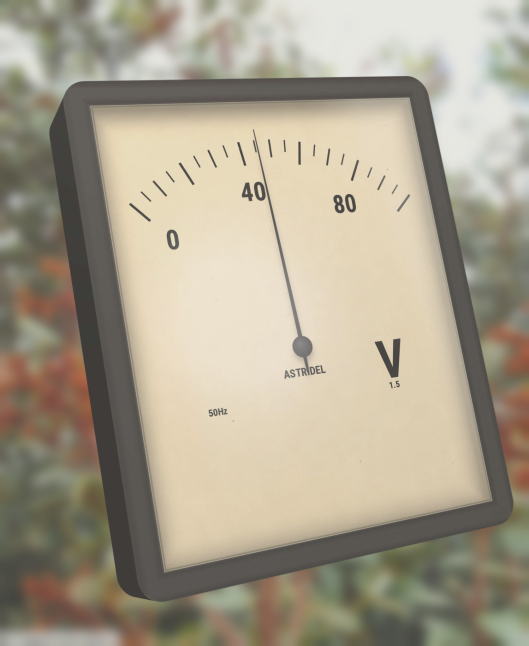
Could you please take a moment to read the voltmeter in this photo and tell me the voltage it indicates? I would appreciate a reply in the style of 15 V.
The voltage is 45 V
